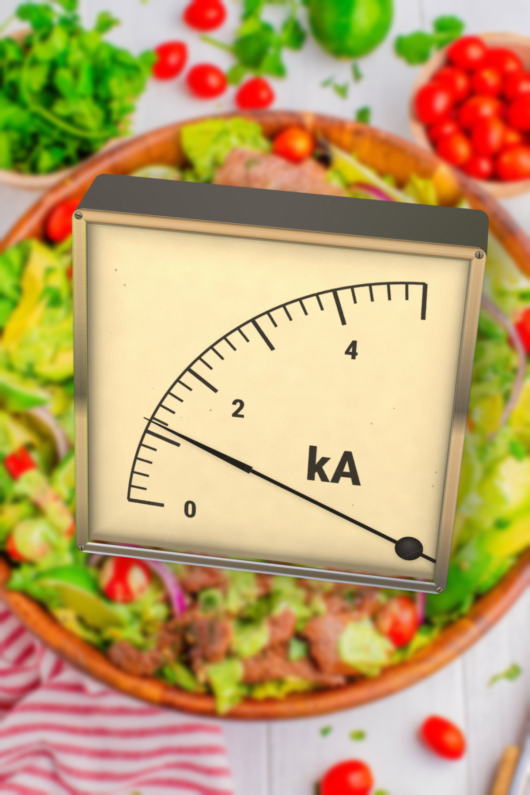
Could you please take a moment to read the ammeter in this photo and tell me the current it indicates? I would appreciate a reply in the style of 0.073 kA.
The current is 1.2 kA
